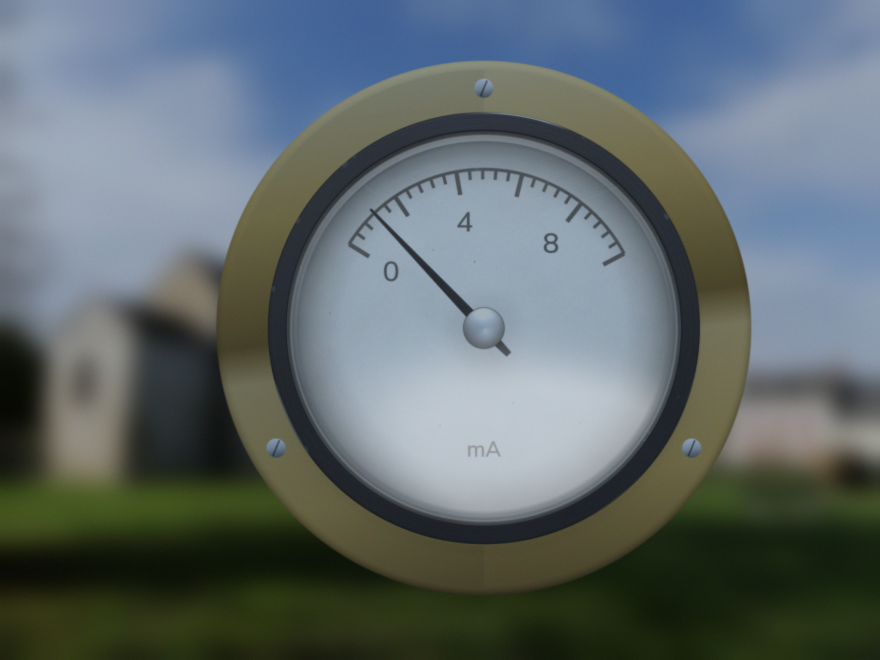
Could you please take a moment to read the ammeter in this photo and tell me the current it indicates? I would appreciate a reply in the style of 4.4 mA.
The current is 1.2 mA
